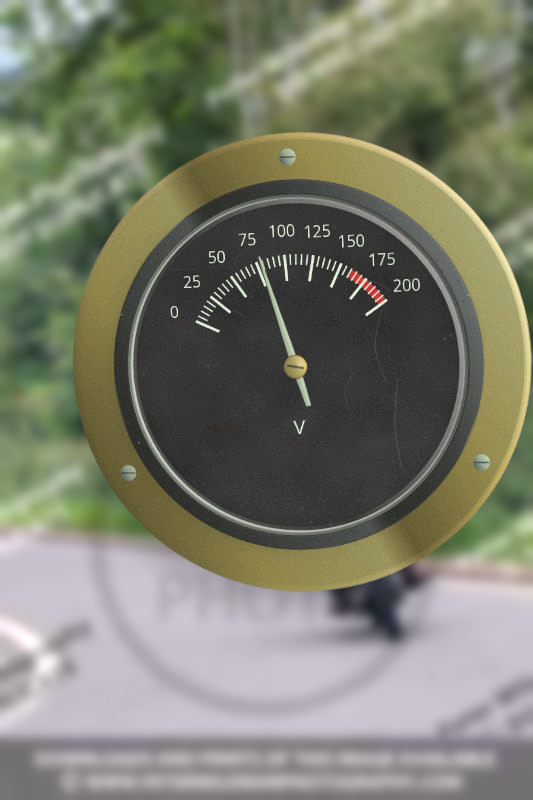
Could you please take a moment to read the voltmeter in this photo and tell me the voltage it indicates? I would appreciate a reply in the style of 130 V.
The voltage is 80 V
